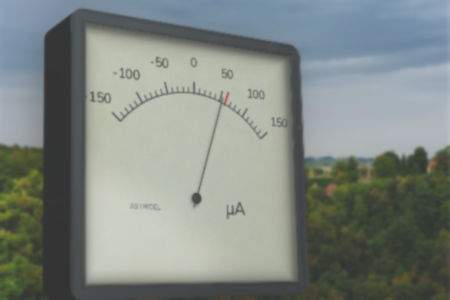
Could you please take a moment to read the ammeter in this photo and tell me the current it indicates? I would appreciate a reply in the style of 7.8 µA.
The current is 50 µA
